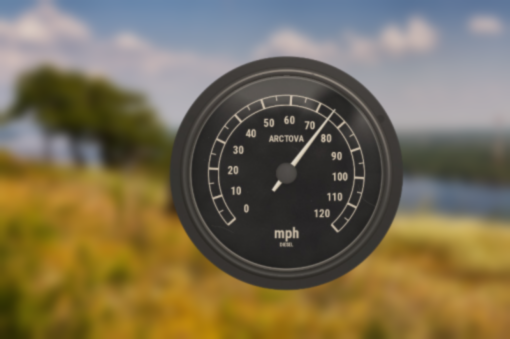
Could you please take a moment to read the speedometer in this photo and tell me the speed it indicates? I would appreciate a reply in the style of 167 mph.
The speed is 75 mph
